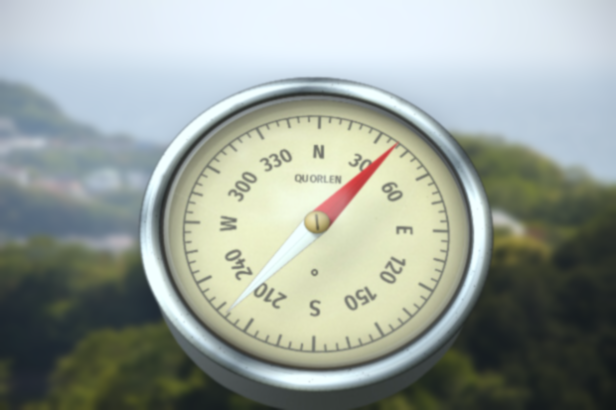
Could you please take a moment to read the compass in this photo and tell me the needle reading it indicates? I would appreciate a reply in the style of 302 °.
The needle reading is 40 °
